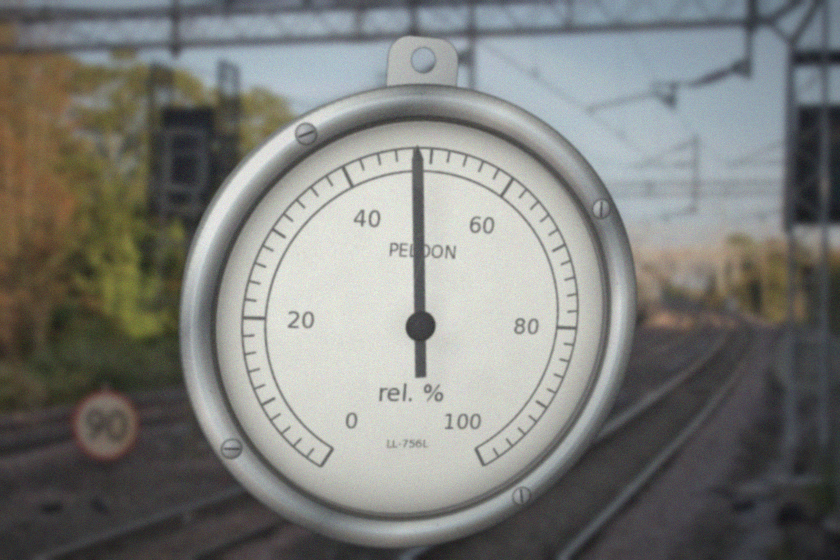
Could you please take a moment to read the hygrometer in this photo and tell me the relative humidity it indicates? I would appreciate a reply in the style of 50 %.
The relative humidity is 48 %
